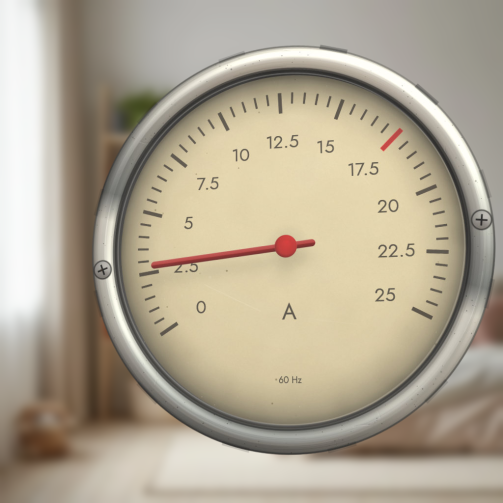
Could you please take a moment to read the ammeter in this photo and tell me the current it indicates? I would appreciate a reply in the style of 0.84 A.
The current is 2.75 A
